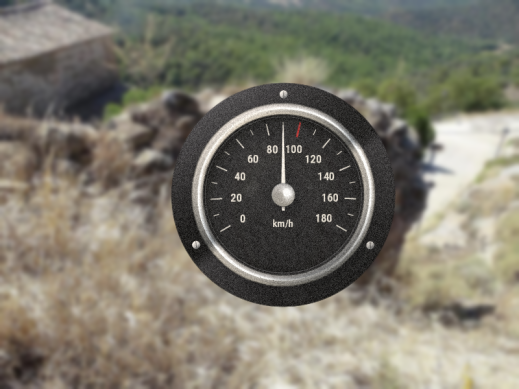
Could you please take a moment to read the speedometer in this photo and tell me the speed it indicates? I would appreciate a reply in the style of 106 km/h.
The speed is 90 km/h
